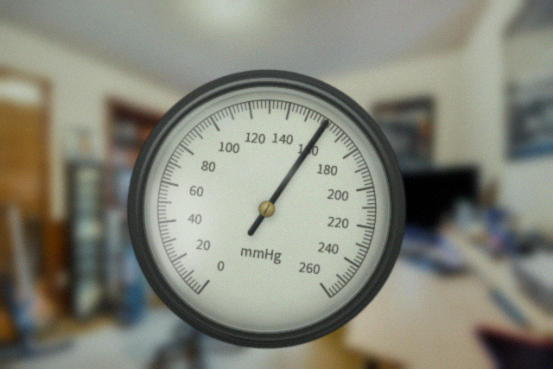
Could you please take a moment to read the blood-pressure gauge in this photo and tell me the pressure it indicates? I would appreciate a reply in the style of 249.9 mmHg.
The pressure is 160 mmHg
